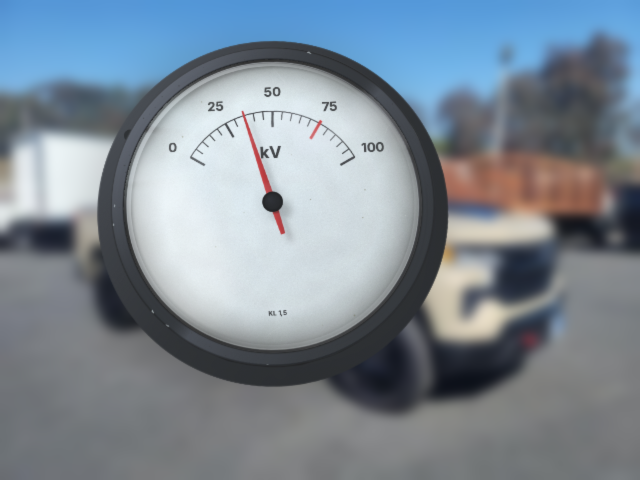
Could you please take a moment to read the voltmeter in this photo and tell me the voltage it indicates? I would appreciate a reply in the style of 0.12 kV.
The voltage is 35 kV
